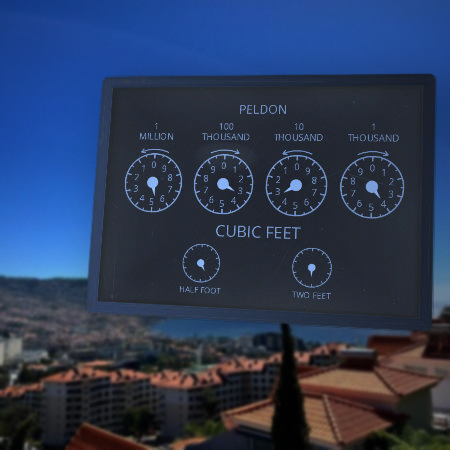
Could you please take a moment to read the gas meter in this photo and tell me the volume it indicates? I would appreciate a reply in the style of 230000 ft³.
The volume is 533400 ft³
